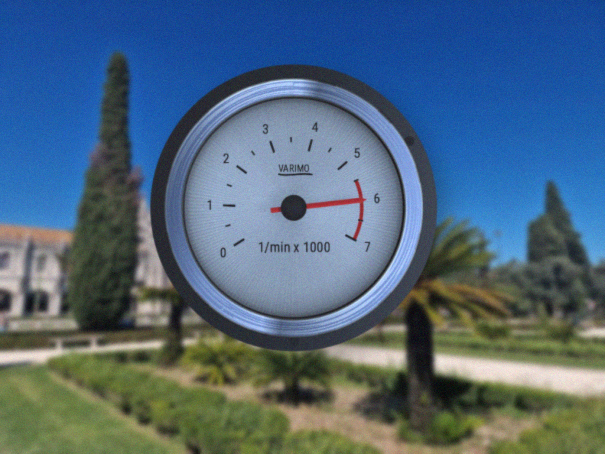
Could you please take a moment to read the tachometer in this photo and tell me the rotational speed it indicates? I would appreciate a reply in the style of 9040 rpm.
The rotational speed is 6000 rpm
